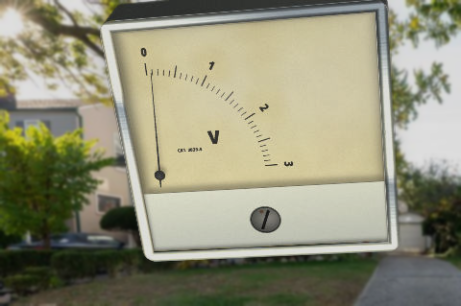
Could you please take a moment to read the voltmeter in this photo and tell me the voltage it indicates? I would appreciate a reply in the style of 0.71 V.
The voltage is 0.1 V
